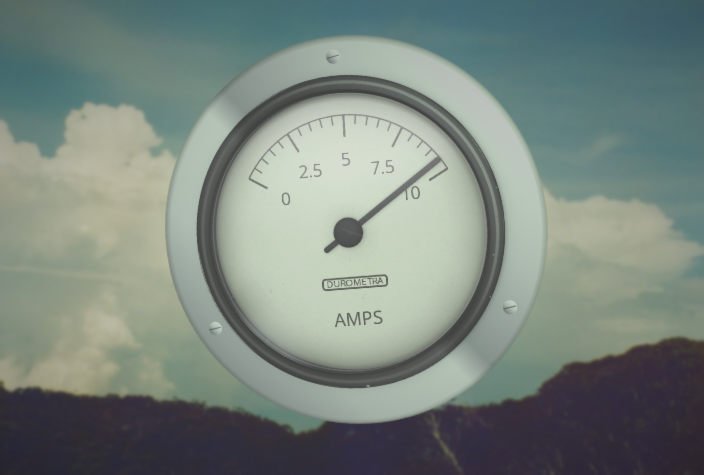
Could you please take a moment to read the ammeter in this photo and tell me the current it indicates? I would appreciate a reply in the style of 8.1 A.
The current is 9.5 A
